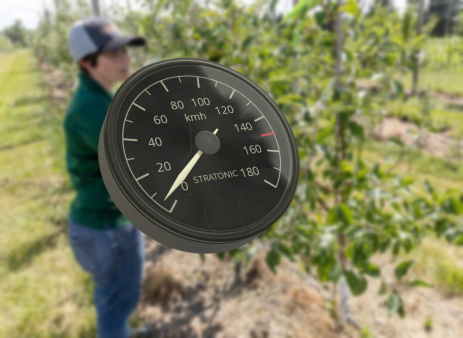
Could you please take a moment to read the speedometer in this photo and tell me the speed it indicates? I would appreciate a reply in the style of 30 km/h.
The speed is 5 km/h
